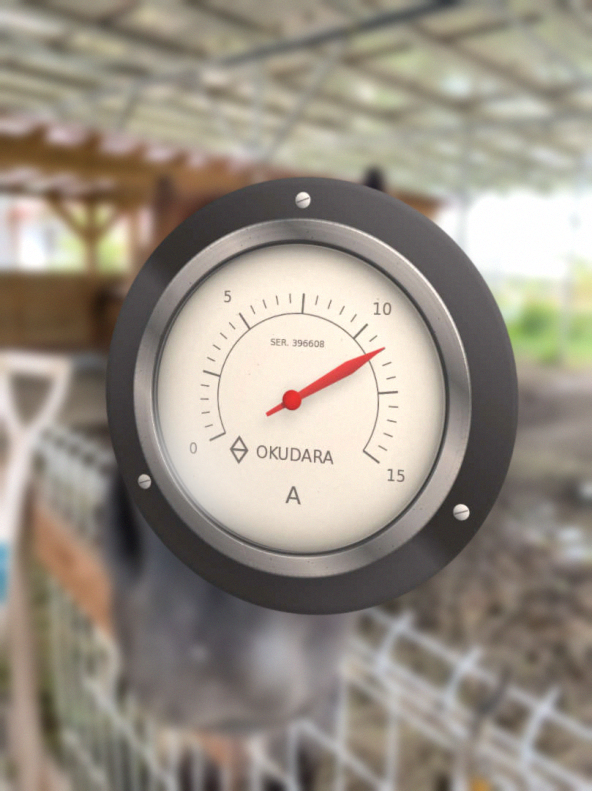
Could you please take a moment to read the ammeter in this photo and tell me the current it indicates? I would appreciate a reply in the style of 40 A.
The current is 11 A
